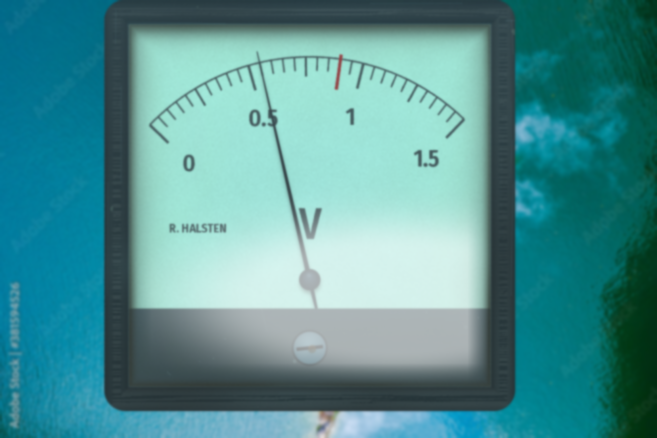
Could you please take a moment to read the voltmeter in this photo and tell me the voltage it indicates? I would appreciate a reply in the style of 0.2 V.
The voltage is 0.55 V
